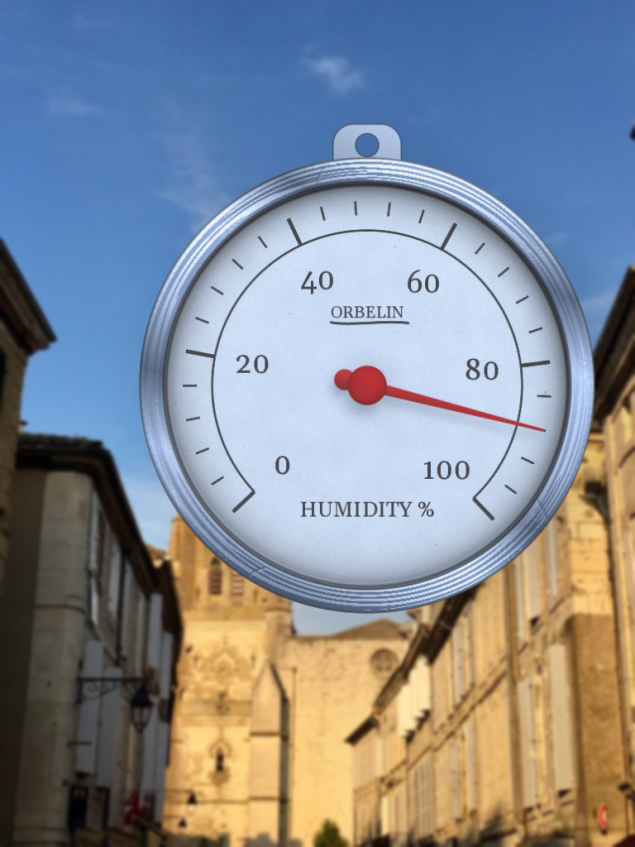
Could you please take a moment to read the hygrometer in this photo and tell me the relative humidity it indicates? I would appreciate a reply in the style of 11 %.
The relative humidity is 88 %
